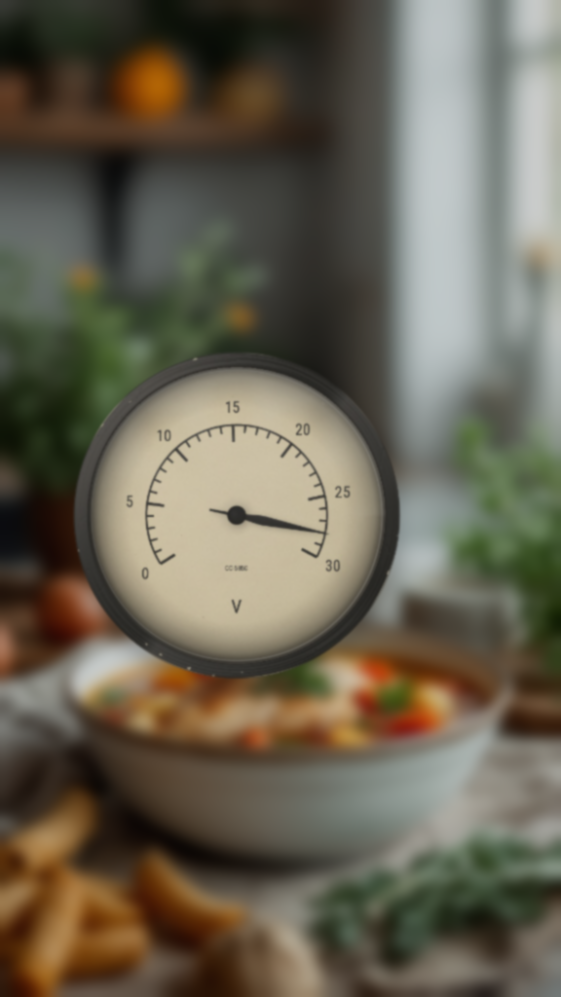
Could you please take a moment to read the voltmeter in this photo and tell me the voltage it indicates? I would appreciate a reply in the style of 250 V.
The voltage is 28 V
